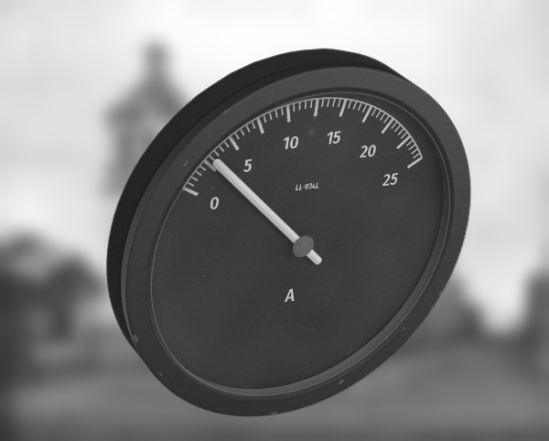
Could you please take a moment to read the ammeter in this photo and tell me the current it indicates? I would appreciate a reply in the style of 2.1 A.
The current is 3 A
